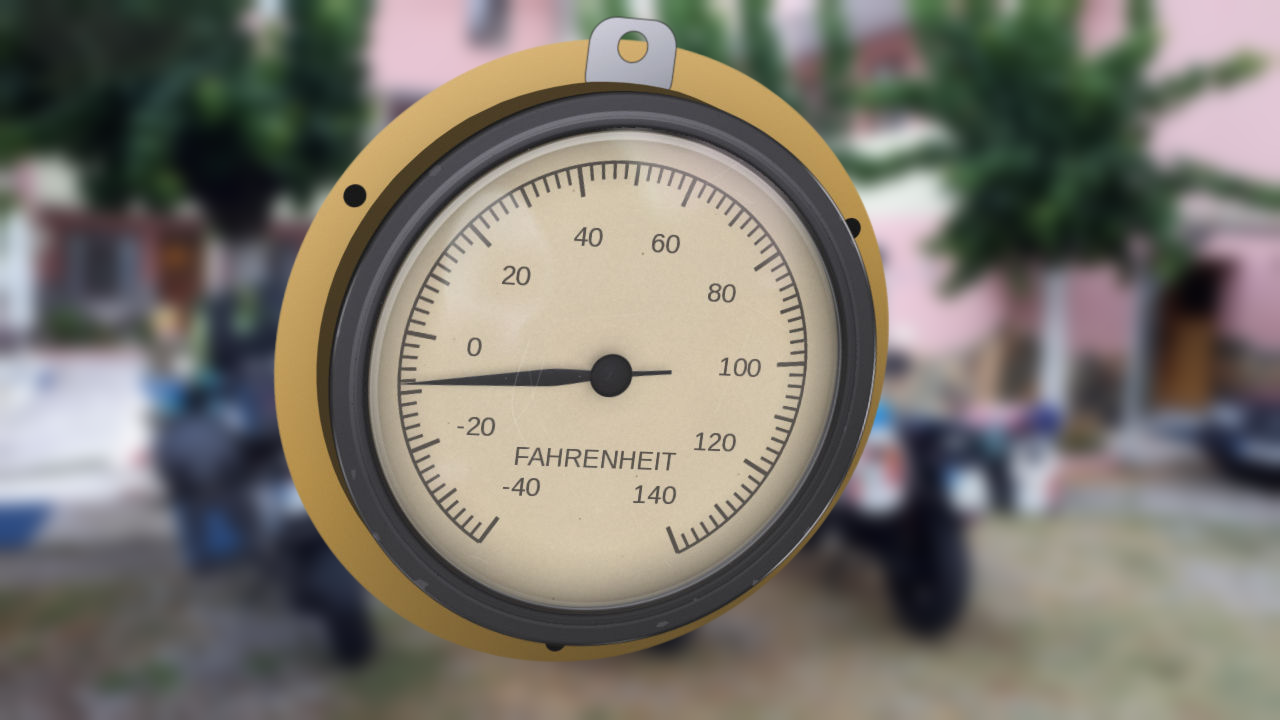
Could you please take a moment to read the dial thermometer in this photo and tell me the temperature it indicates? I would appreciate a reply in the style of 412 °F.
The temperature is -8 °F
